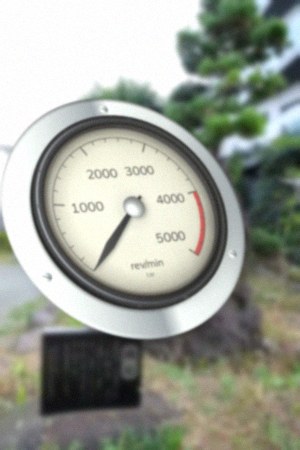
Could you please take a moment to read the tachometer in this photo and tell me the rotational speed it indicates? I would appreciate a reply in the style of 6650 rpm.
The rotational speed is 0 rpm
